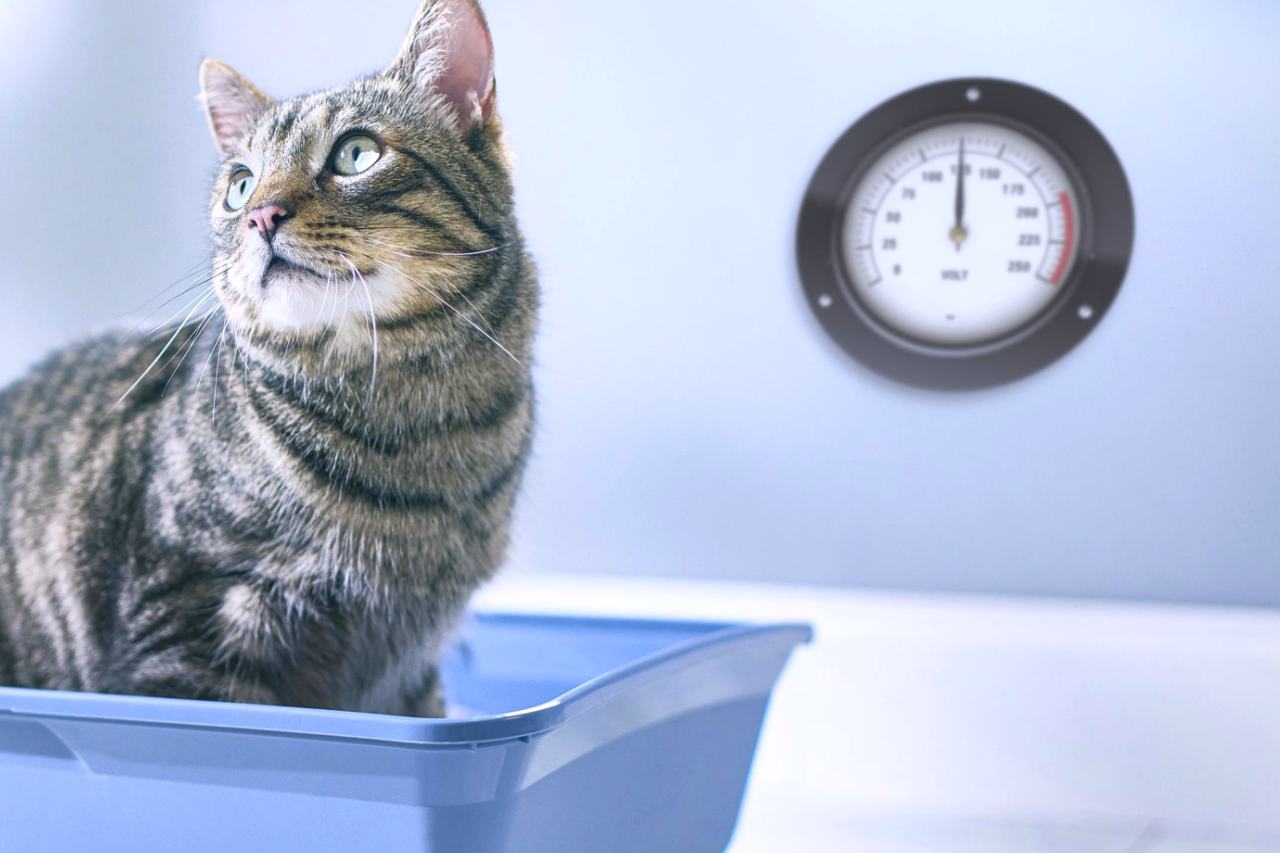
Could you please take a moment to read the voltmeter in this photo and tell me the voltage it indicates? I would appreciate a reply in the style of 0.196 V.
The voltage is 125 V
